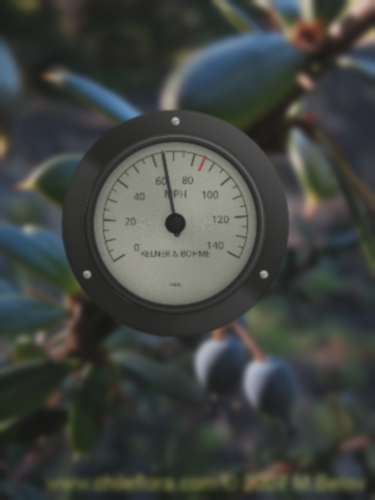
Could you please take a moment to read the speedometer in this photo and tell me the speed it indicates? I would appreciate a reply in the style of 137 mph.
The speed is 65 mph
